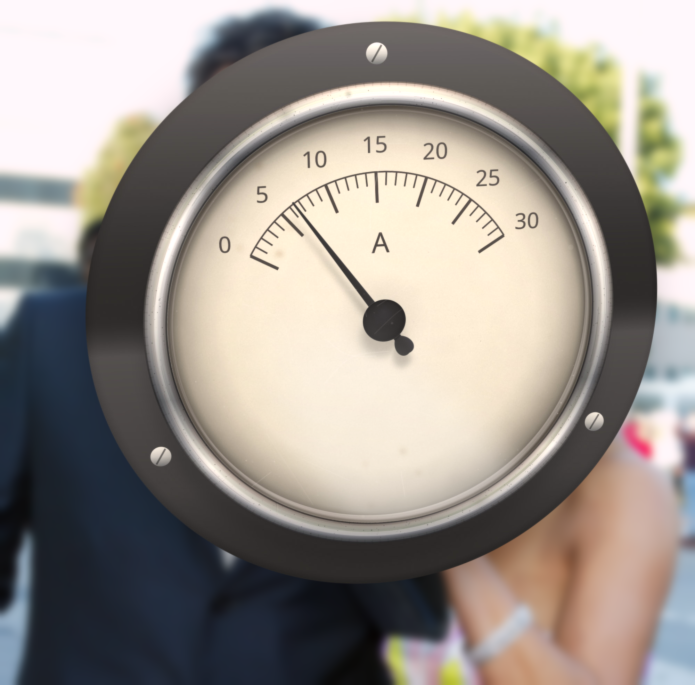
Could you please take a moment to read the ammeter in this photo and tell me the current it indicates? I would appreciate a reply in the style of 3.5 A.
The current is 6.5 A
